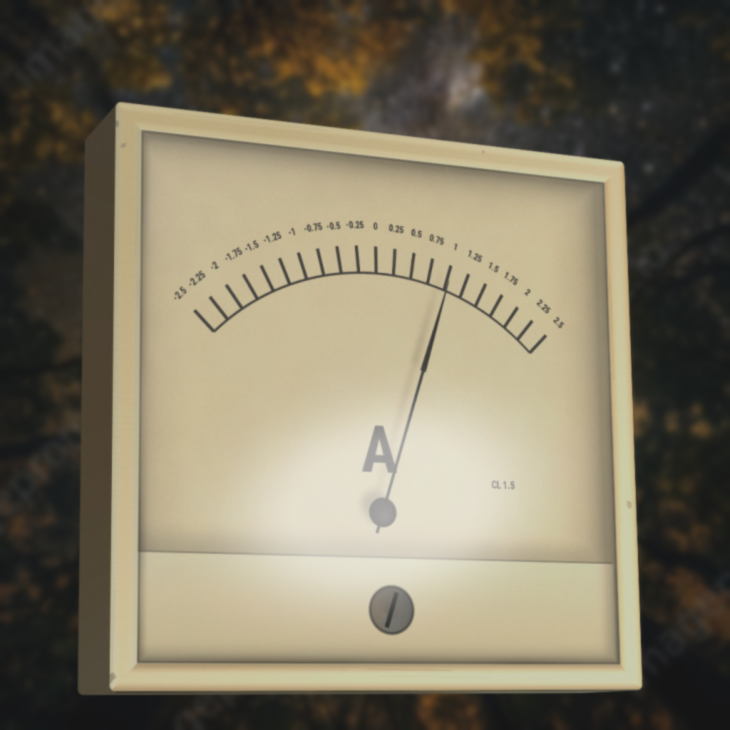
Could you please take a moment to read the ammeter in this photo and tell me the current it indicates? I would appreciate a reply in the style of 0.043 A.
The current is 1 A
